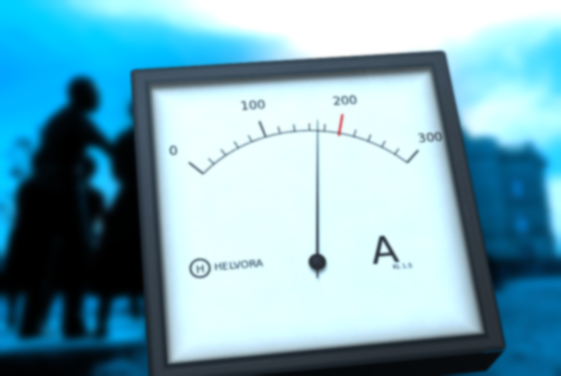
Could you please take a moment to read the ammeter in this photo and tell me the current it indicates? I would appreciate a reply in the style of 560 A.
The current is 170 A
